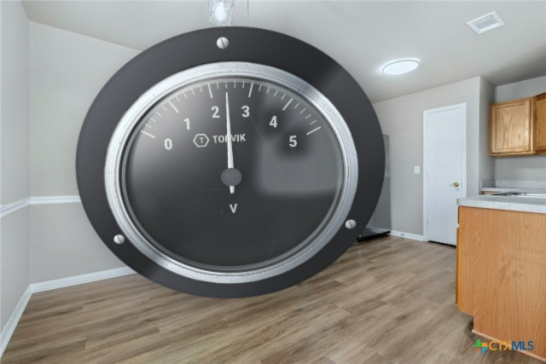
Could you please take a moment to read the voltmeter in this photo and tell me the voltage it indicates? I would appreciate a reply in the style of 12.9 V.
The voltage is 2.4 V
